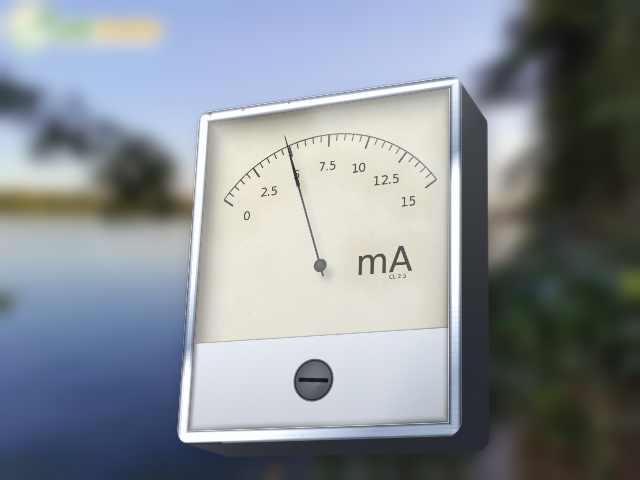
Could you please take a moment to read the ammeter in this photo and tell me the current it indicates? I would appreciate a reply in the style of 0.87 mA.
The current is 5 mA
